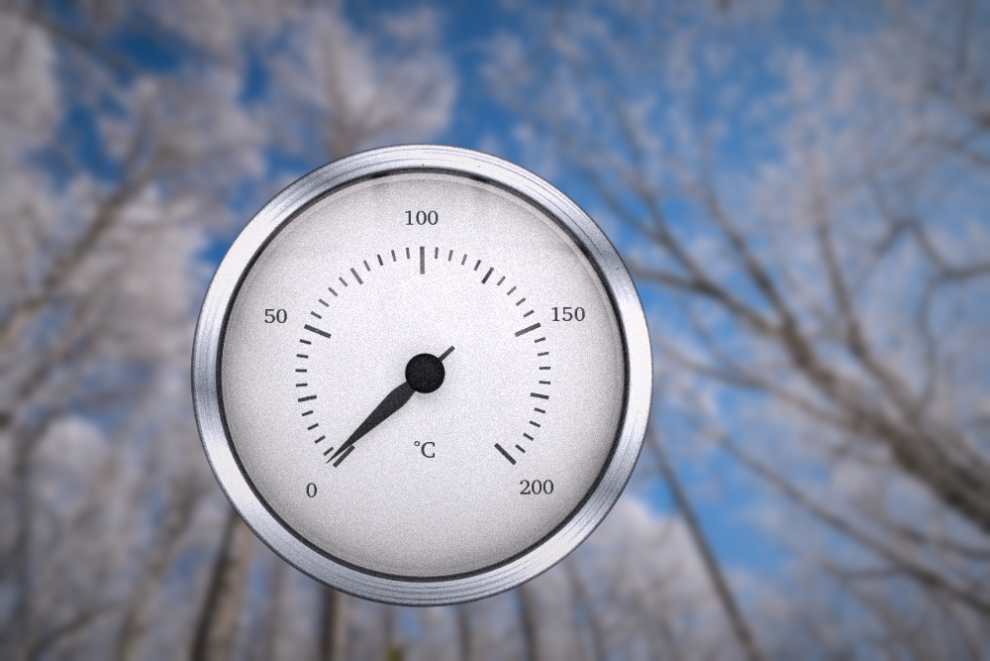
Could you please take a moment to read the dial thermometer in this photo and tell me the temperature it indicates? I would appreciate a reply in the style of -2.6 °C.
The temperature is 2.5 °C
